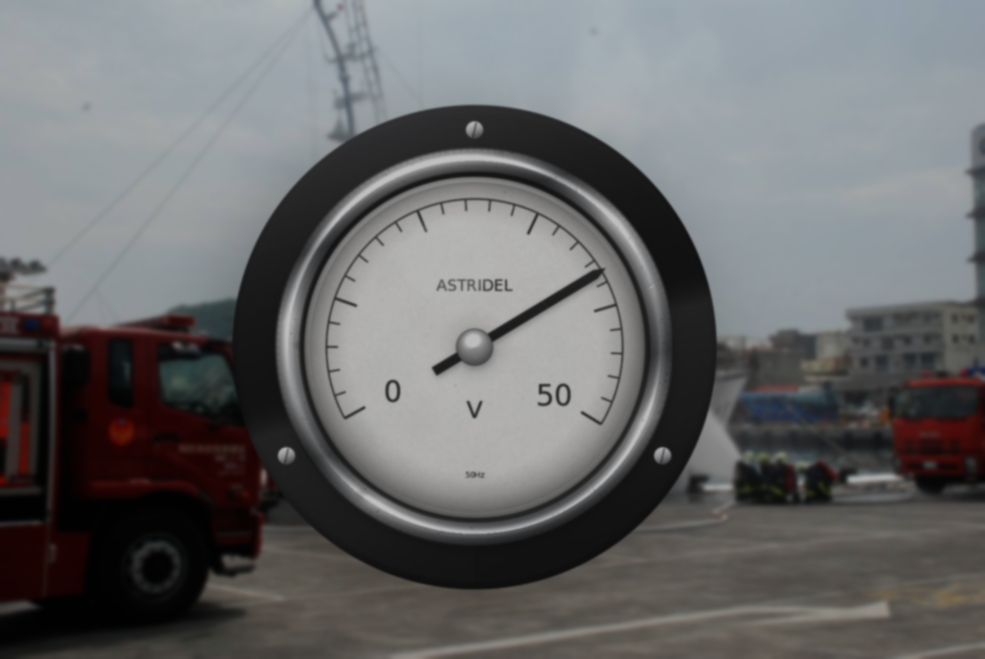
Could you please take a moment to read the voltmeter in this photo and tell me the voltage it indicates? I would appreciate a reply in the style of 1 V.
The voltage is 37 V
